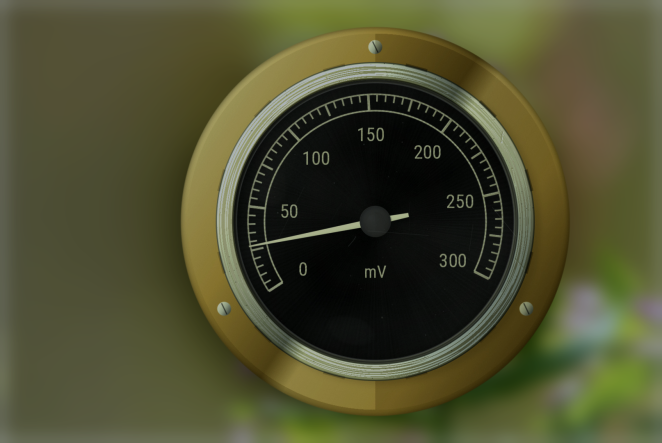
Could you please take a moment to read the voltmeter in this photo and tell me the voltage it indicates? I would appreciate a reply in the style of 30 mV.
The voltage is 27.5 mV
